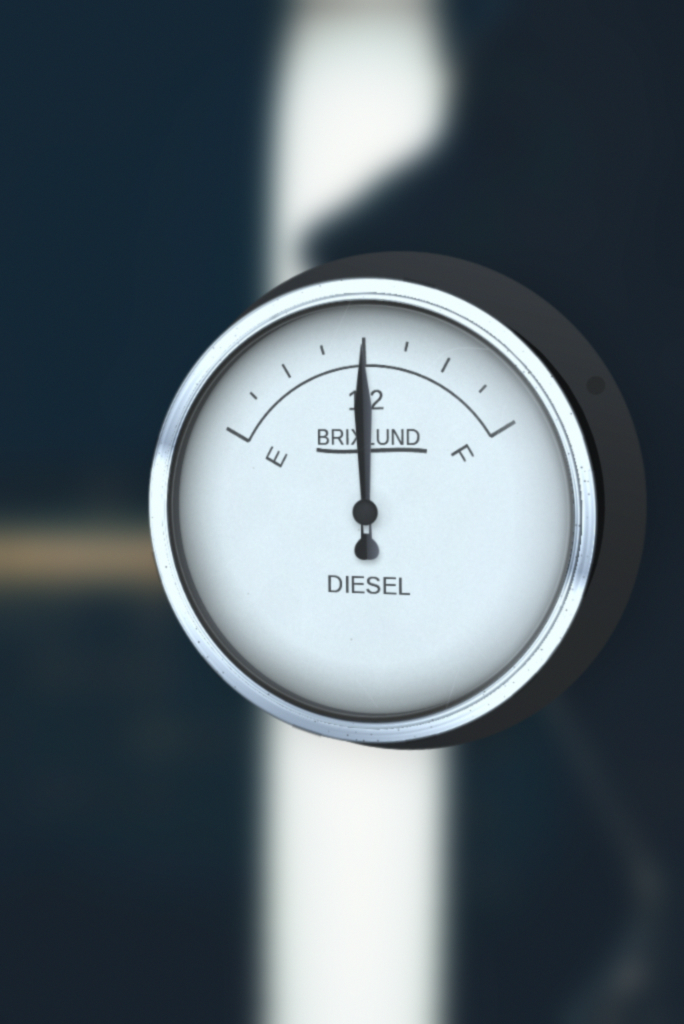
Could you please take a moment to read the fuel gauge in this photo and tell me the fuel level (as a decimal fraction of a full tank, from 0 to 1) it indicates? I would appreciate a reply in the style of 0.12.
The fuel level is 0.5
